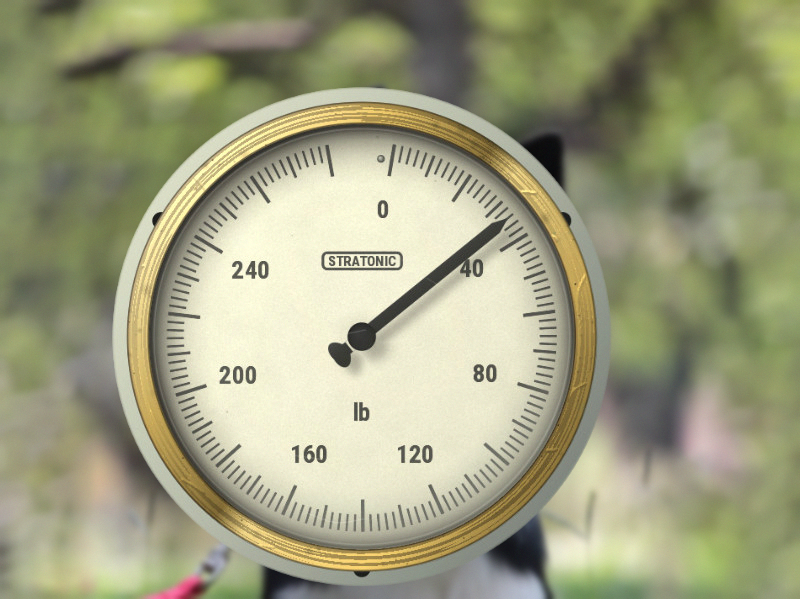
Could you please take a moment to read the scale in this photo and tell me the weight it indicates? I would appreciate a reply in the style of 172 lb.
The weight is 34 lb
